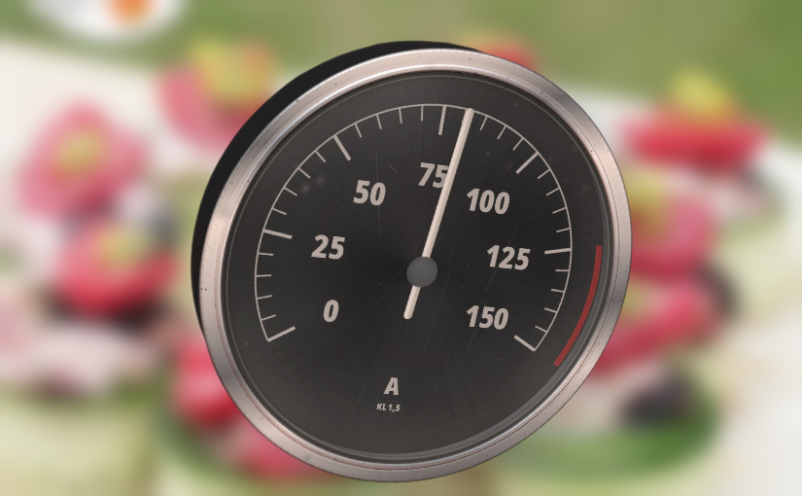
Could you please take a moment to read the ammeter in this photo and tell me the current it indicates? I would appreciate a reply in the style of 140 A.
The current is 80 A
